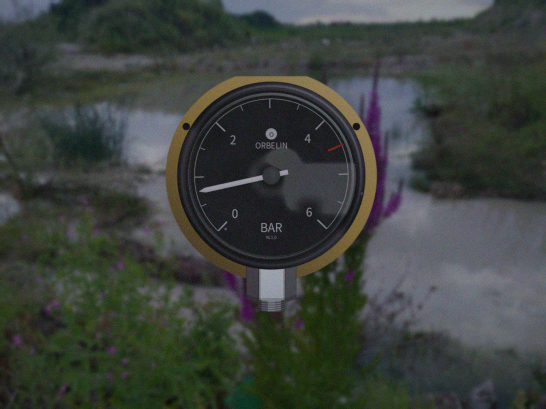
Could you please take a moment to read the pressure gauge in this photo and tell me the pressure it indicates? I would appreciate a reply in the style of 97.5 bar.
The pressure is 0.75 bar
